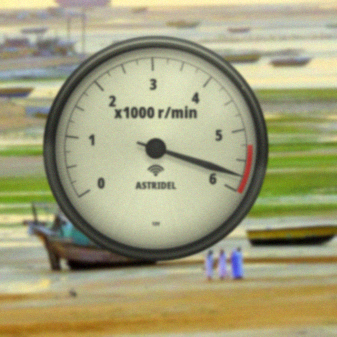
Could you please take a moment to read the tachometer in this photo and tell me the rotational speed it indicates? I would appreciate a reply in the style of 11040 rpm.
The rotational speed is 5750 rpm
